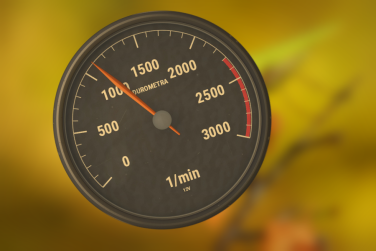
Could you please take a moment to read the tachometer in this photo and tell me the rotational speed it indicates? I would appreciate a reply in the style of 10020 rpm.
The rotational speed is 1100 rpm
